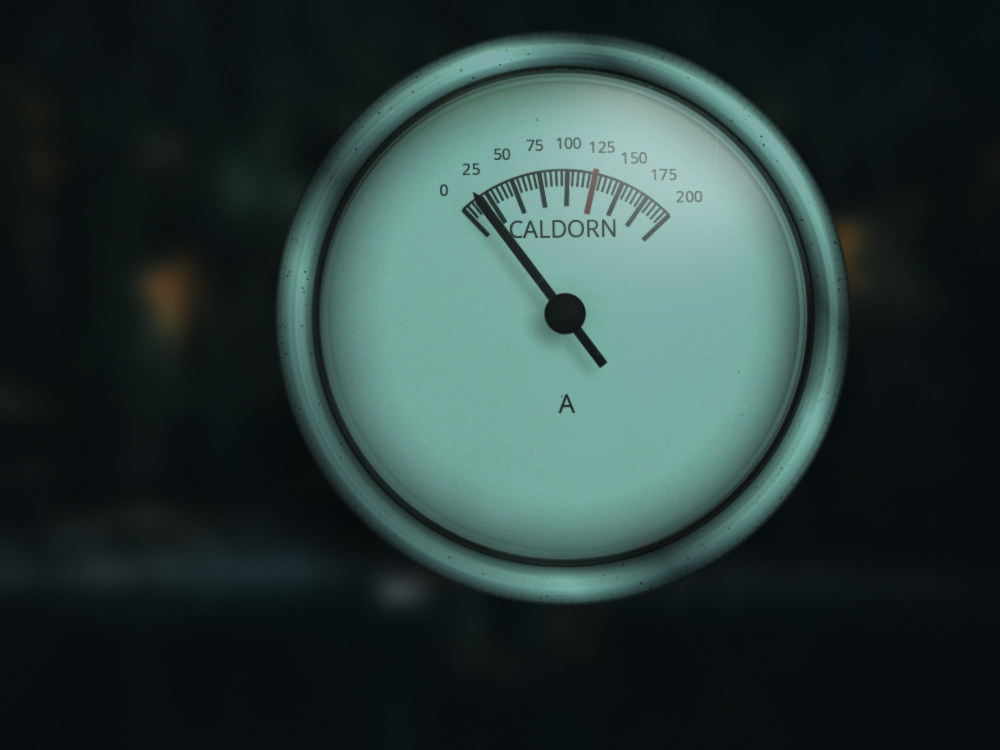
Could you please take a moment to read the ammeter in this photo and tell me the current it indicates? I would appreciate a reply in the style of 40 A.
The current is 15 A
